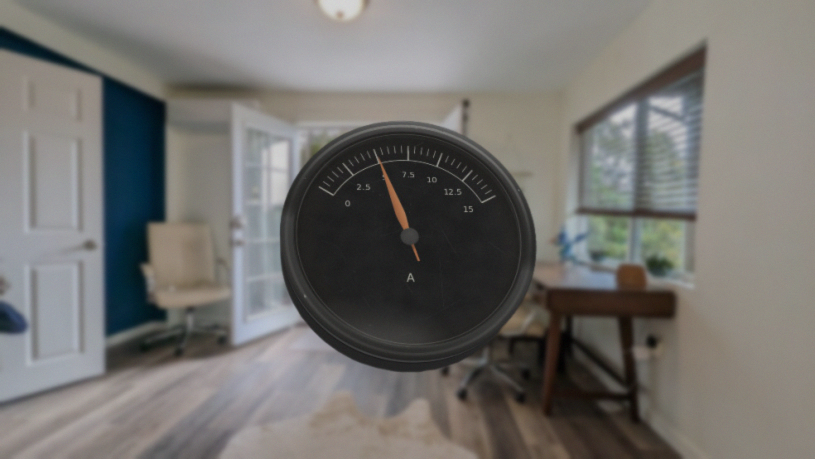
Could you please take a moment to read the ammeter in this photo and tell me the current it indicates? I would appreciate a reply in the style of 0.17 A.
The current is 5 A
